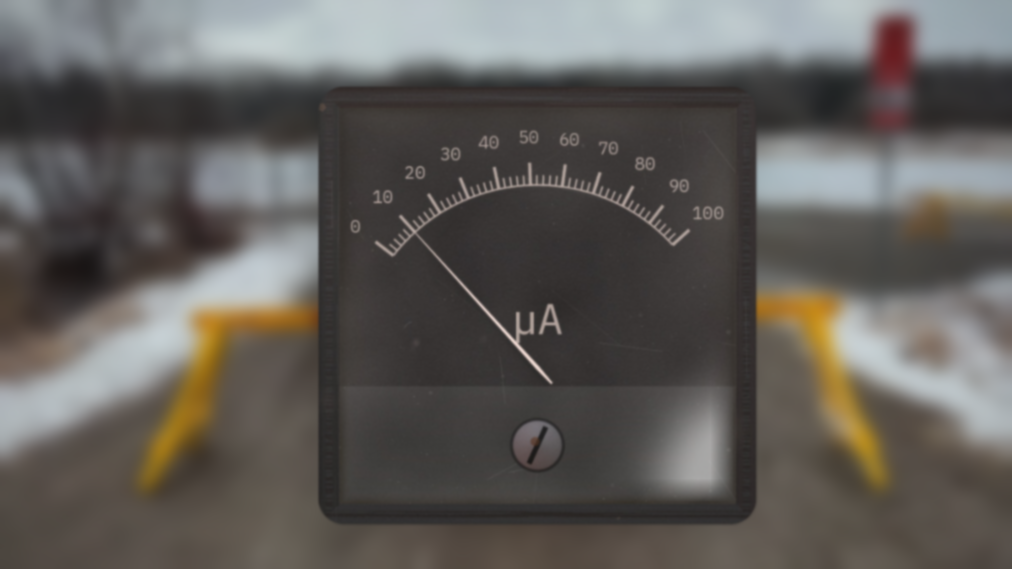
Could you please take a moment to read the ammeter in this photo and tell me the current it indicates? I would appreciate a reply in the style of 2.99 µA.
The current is 10 µA
